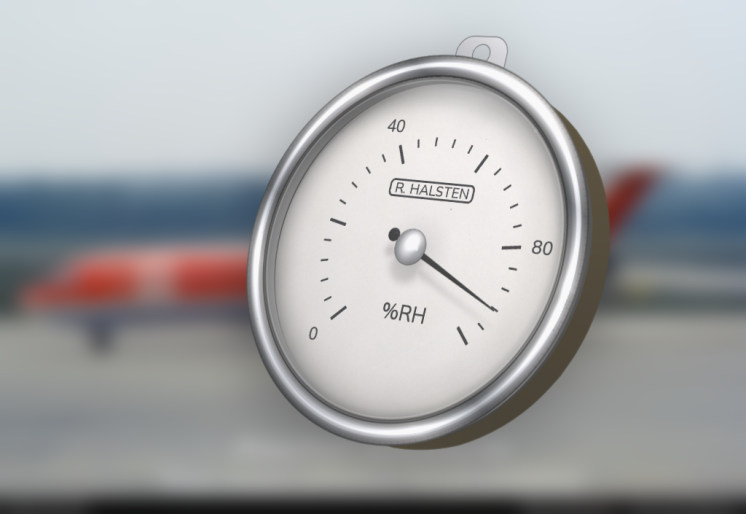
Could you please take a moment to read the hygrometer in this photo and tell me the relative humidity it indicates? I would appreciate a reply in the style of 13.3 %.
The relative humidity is 92 %
